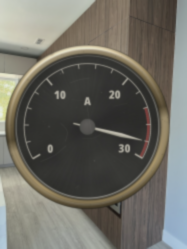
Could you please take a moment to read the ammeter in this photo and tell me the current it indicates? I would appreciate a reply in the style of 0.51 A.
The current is 28 A
